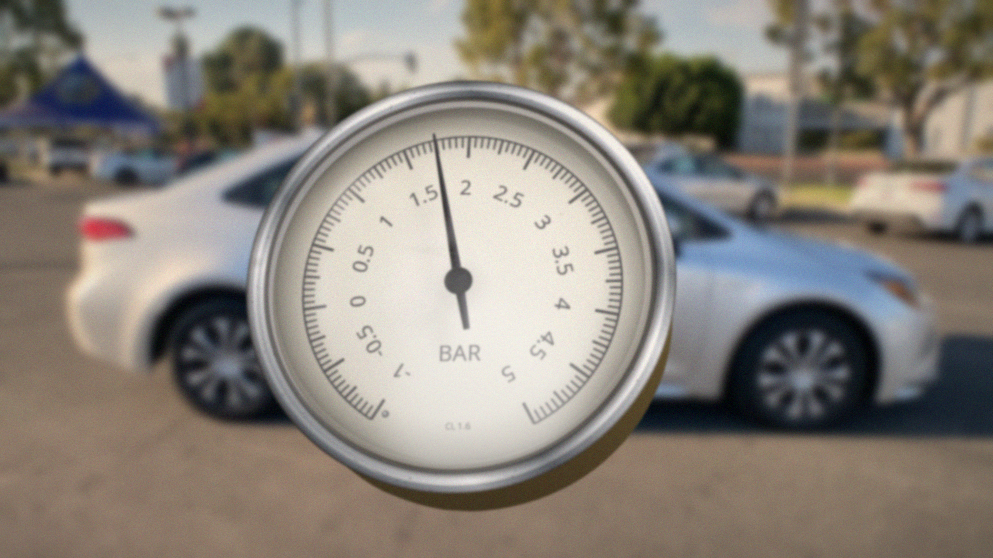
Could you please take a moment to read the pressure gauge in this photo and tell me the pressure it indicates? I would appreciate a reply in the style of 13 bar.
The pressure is 1.75 bar
